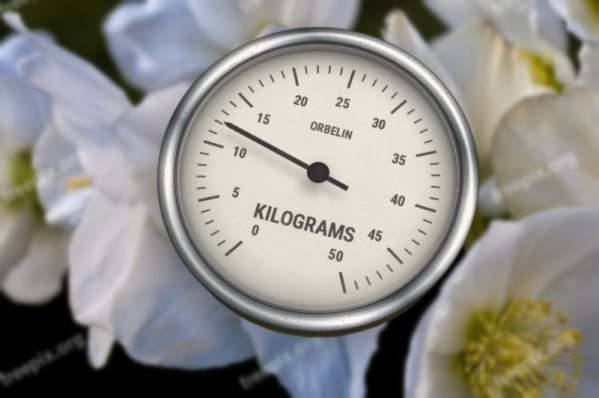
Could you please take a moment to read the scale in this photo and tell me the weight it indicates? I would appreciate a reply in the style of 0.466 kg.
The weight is 12 kg
